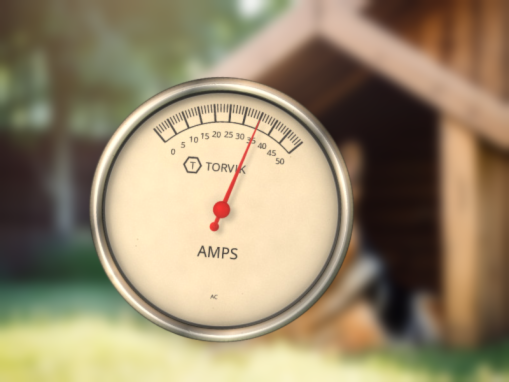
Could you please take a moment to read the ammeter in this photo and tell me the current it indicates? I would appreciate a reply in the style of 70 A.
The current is 35 A
